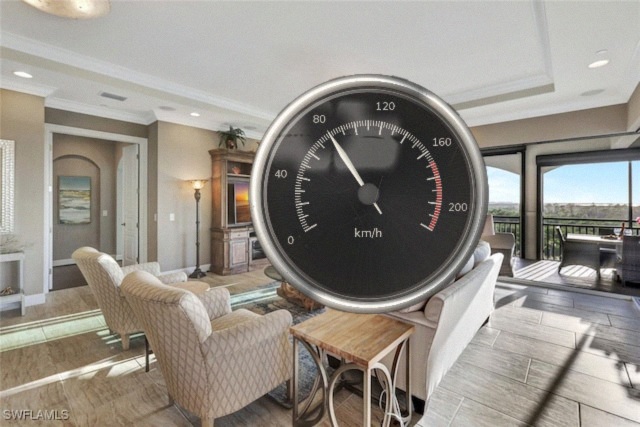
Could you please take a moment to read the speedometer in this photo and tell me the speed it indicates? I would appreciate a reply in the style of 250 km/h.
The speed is 80 km/h
